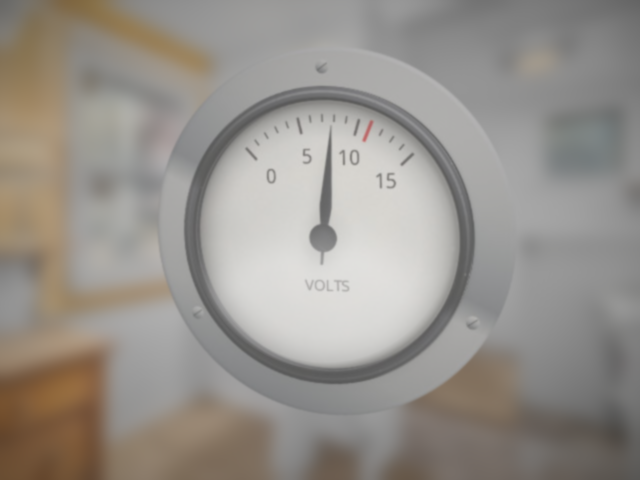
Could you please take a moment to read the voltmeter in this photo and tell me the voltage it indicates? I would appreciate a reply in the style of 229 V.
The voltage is 8 V
